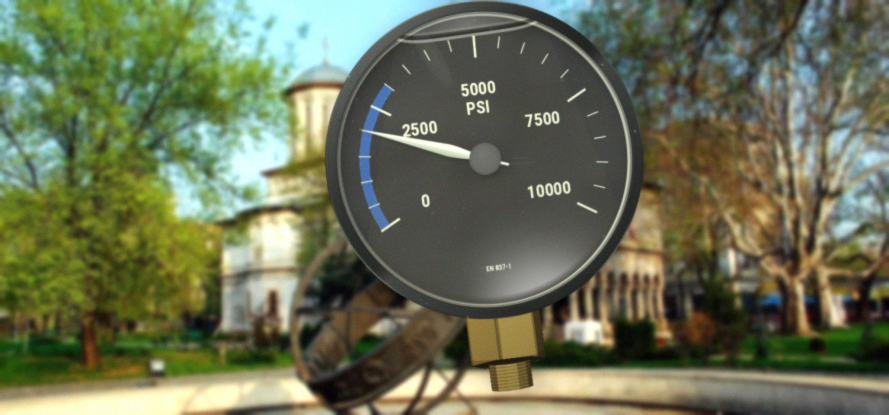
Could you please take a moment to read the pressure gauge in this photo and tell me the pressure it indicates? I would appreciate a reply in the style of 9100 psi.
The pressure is 2000 psi
